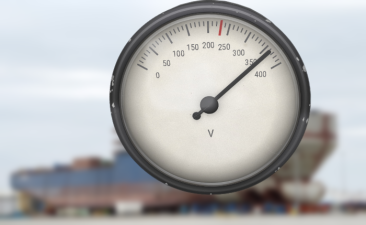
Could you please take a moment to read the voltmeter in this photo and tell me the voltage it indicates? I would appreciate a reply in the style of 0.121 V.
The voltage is 360 V
